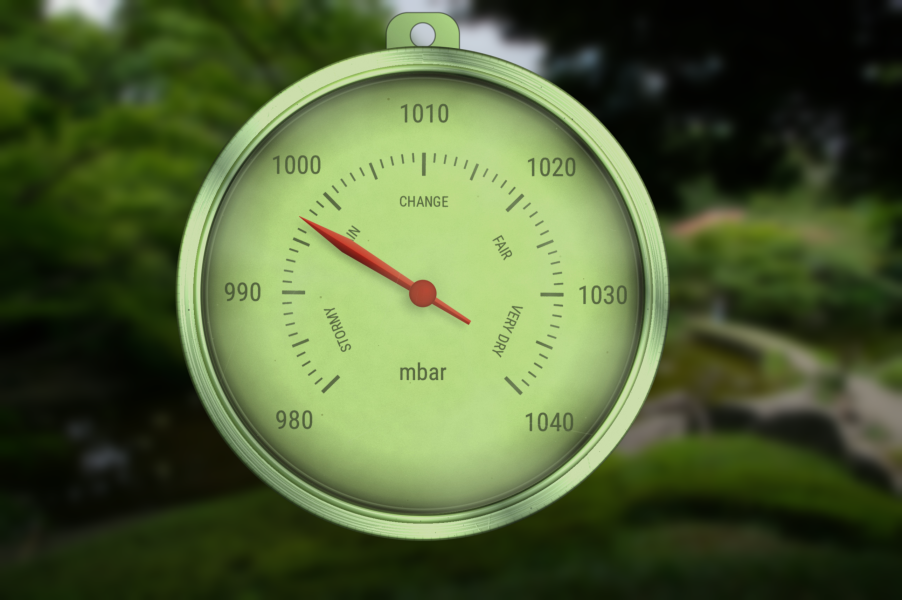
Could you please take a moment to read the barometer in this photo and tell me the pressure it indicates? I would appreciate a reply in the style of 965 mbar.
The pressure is 997 mbar
